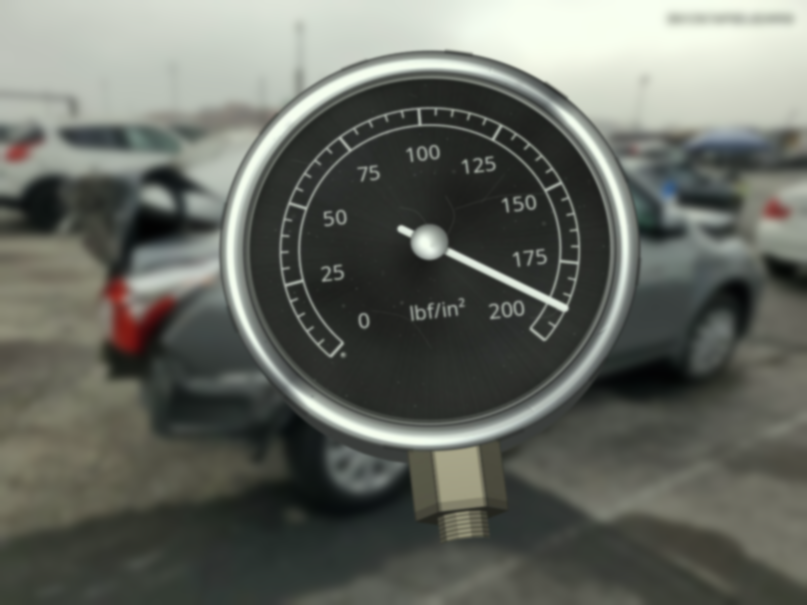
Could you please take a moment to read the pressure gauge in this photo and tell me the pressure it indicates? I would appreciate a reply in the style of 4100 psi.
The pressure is 190 psi
